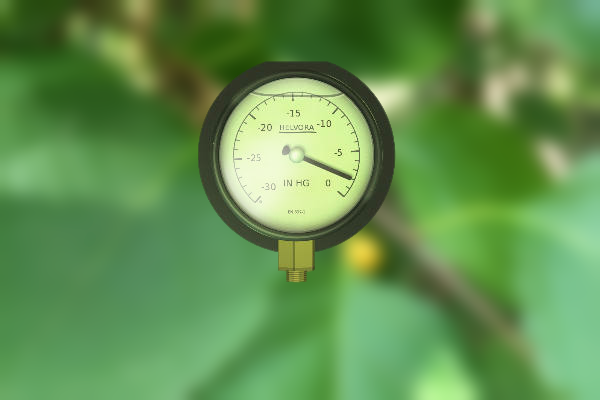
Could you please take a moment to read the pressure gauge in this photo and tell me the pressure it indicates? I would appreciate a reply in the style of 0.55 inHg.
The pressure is -2 inHg
